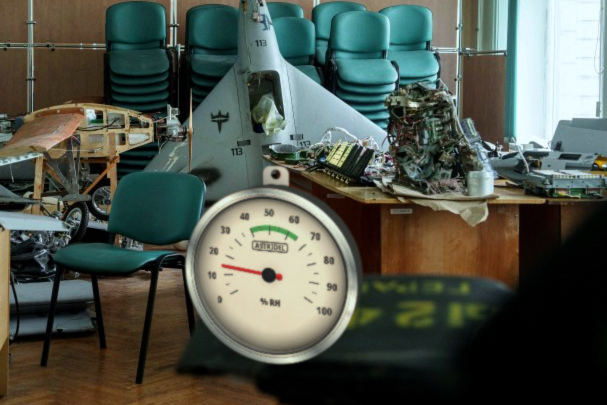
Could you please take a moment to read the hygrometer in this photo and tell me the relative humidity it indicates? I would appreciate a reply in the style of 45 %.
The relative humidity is 15 %
